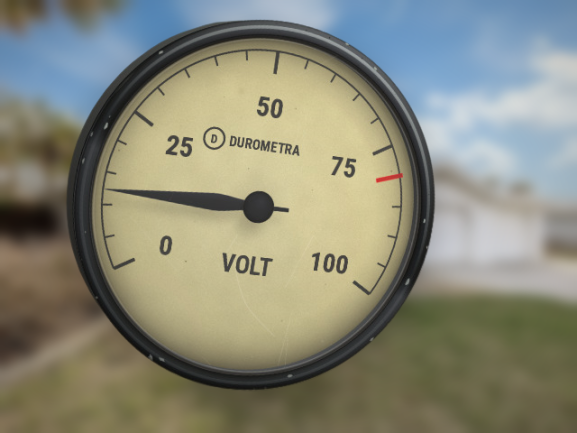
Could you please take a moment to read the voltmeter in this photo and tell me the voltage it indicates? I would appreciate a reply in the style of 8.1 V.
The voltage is 12.5 V
